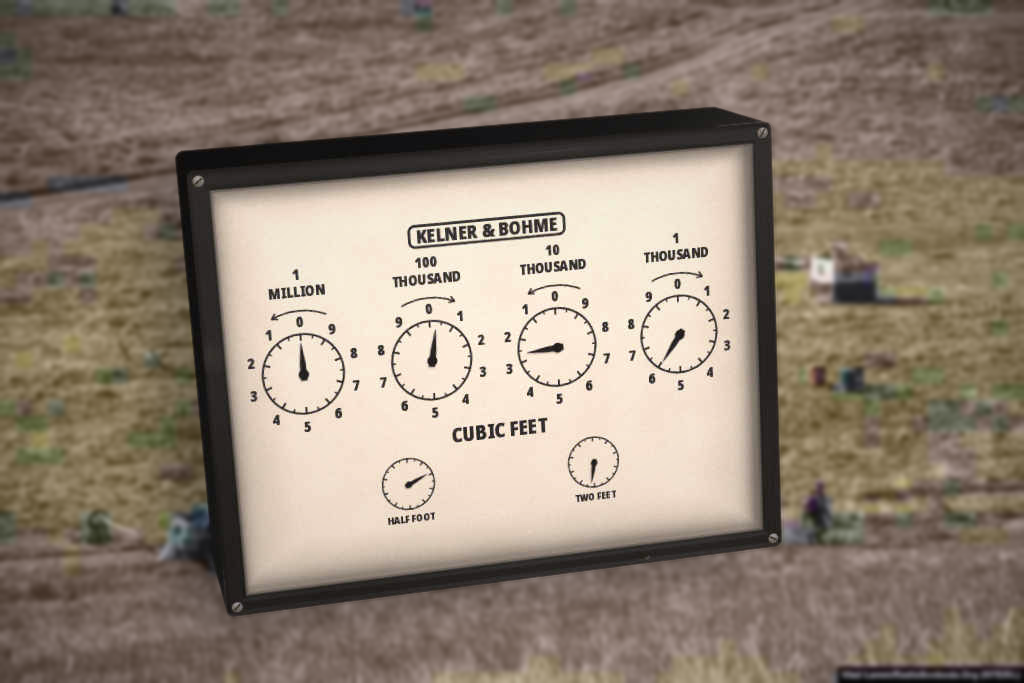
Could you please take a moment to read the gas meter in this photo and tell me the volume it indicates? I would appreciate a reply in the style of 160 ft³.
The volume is 2600 ft³
